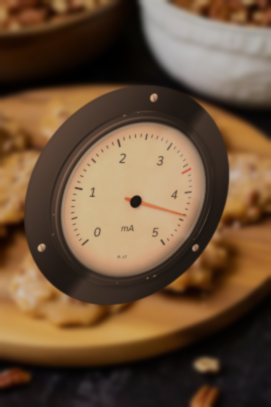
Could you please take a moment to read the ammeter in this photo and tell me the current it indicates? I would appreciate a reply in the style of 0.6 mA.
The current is 4.4 mA
